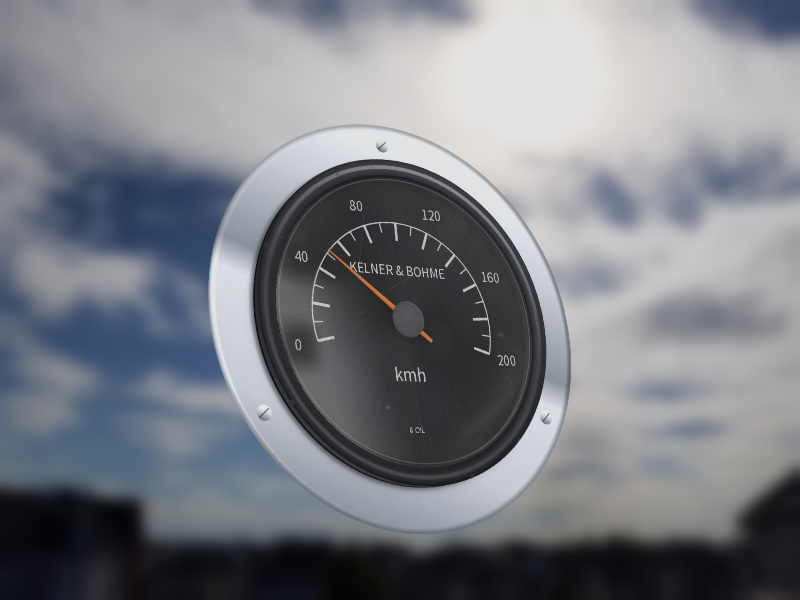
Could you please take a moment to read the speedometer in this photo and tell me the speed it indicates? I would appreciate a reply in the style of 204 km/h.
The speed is 50 km/h
